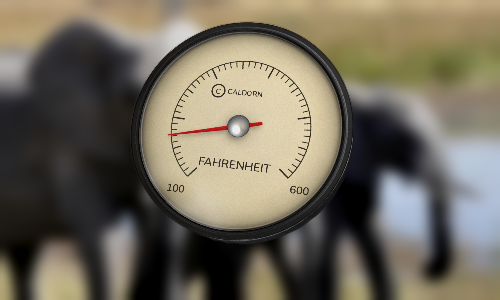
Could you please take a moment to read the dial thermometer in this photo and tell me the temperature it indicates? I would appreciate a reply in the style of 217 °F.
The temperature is 170 °F
